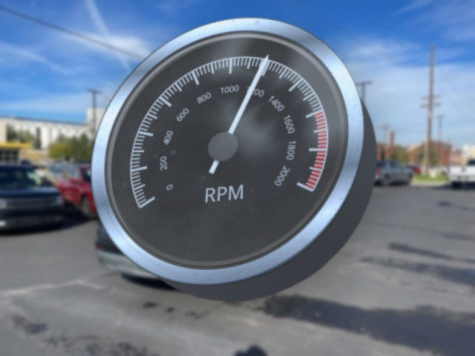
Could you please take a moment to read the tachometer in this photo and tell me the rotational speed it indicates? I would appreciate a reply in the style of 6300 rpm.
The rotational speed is 1200 rpm
